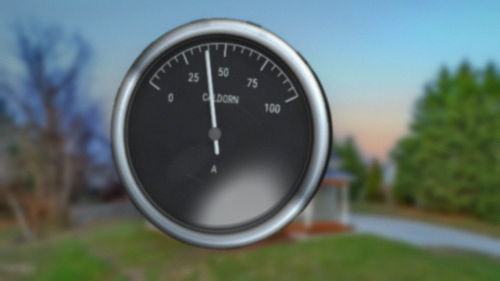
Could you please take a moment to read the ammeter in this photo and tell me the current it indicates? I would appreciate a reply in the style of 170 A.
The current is 40 A
